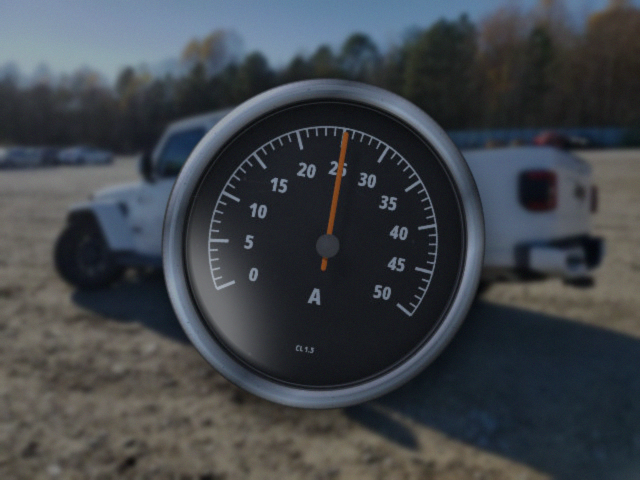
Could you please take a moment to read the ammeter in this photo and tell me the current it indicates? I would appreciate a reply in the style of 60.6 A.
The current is 25 A
